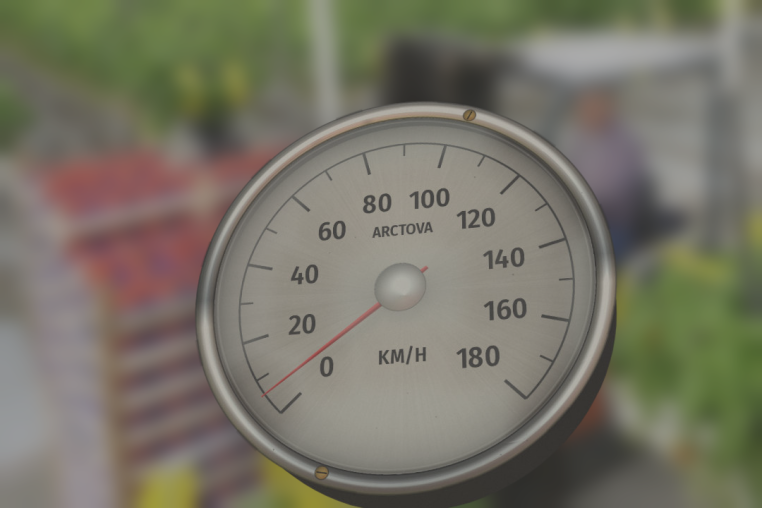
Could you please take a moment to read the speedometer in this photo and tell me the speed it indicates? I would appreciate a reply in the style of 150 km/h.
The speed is 5 km/h
